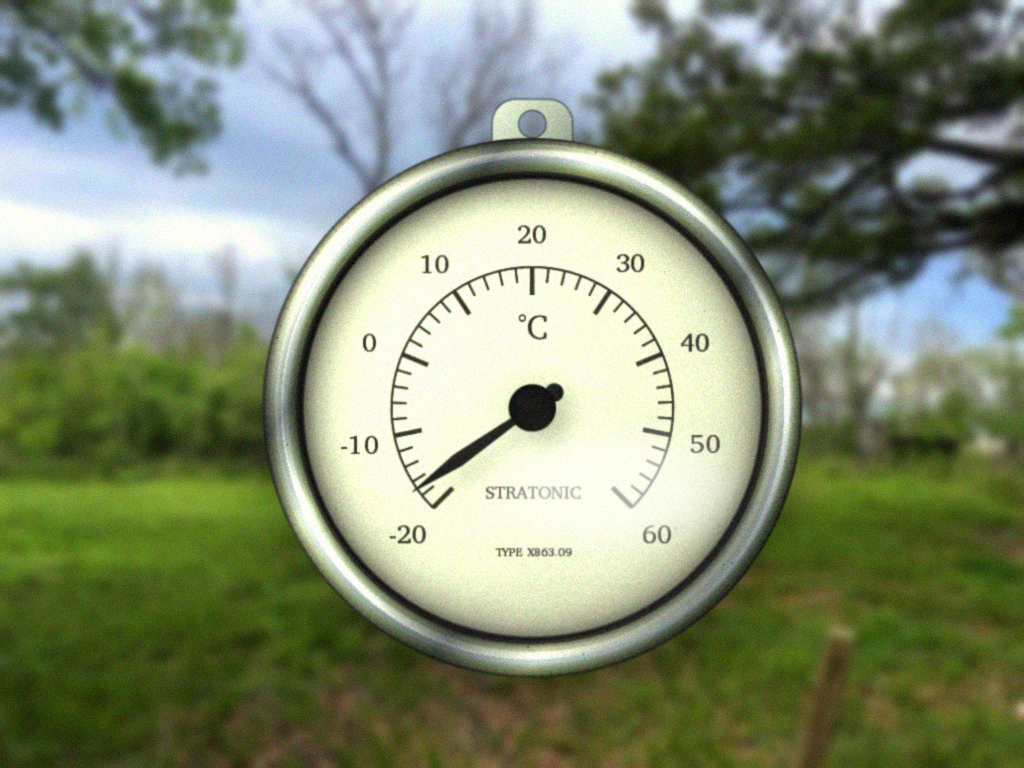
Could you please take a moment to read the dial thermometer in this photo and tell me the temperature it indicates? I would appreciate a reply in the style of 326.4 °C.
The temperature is -17 °C
